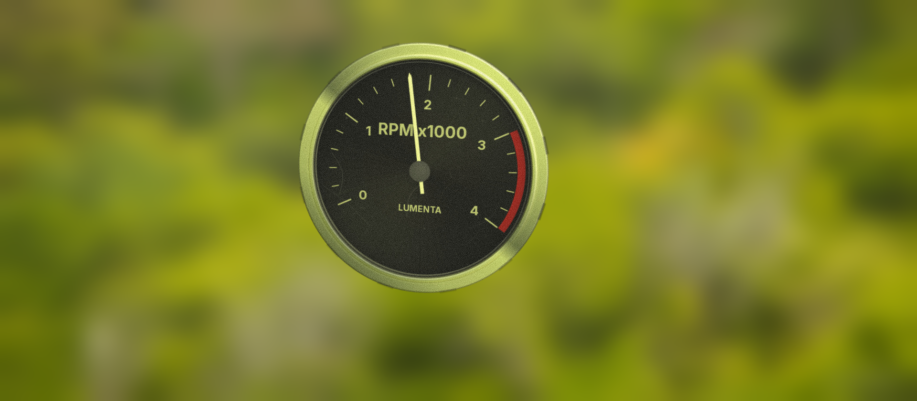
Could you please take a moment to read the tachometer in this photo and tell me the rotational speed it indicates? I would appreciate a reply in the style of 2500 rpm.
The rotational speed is 1800 rpm
